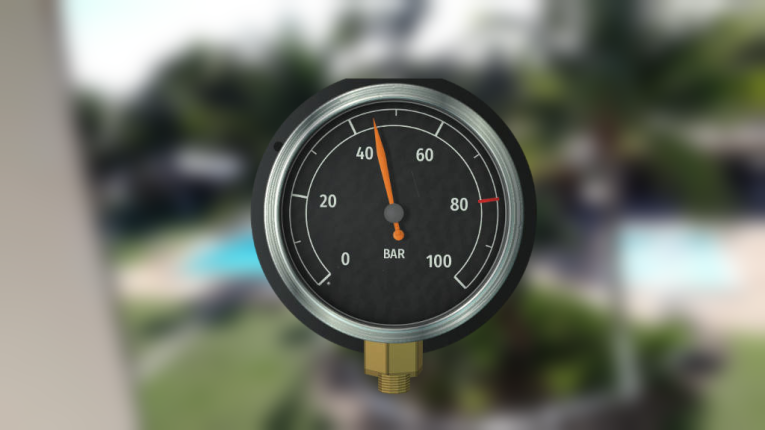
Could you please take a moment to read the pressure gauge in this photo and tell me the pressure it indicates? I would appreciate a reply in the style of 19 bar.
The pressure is 45 bar
